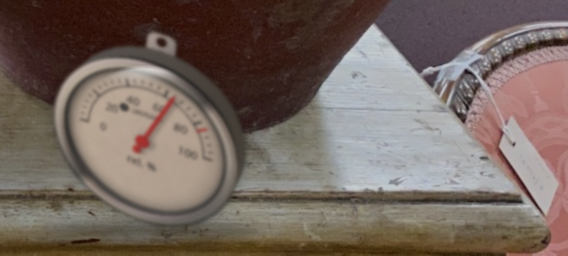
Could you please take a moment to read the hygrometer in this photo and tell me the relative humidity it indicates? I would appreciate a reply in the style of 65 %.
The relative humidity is 64 %
